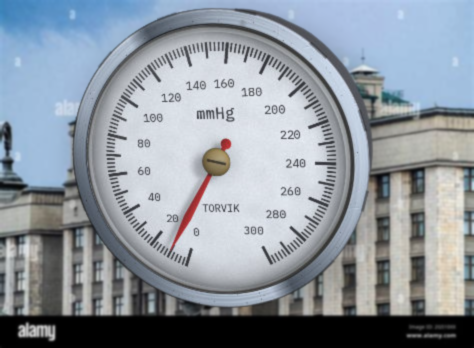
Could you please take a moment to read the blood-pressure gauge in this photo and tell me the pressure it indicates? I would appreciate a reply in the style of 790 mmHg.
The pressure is 10 mmHg
